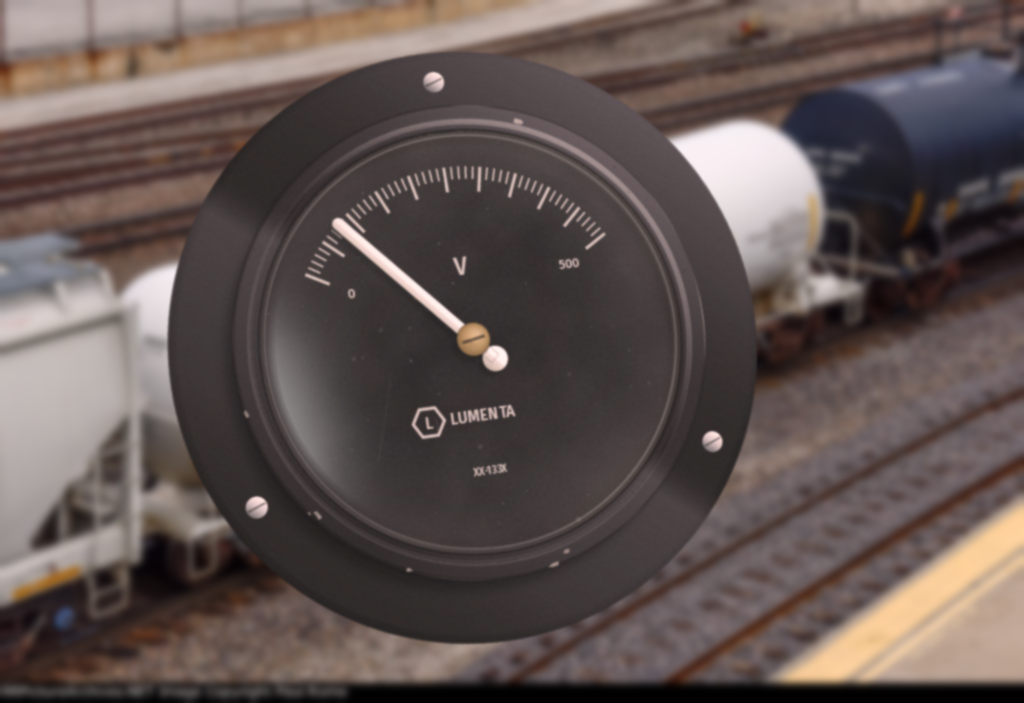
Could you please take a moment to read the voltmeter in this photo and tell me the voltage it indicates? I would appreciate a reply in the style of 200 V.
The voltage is 80 V
